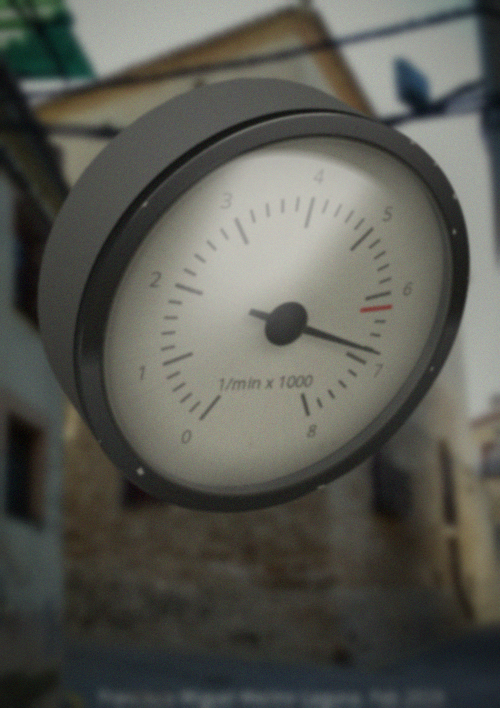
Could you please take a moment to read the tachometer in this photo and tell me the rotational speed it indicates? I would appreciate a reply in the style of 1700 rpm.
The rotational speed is 6800 rpm
